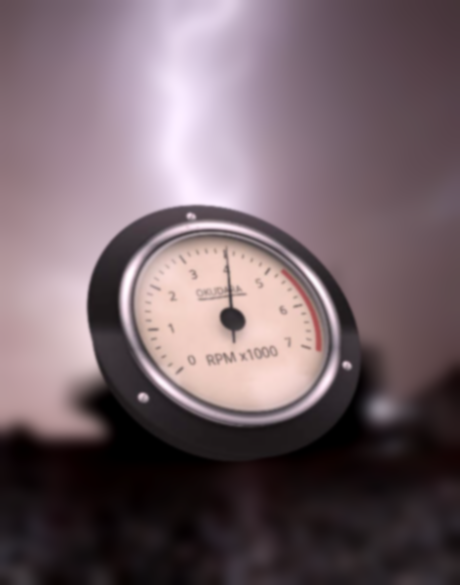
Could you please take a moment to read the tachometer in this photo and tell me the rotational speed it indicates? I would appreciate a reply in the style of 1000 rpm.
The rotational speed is 4000 rpm
